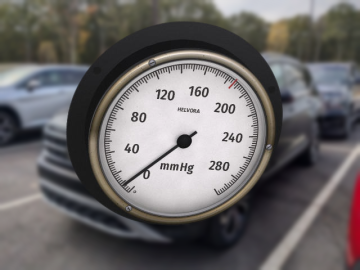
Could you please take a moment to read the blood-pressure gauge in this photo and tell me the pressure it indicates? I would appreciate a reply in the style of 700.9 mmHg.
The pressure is 10 mmHg
